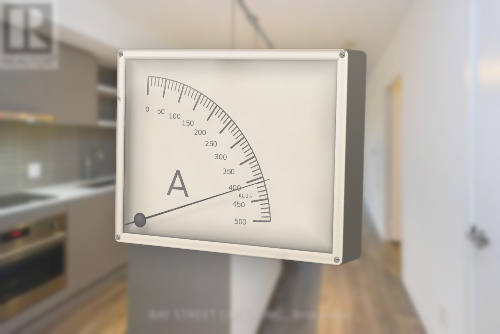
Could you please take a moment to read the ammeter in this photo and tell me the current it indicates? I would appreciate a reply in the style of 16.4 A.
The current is 410 A
